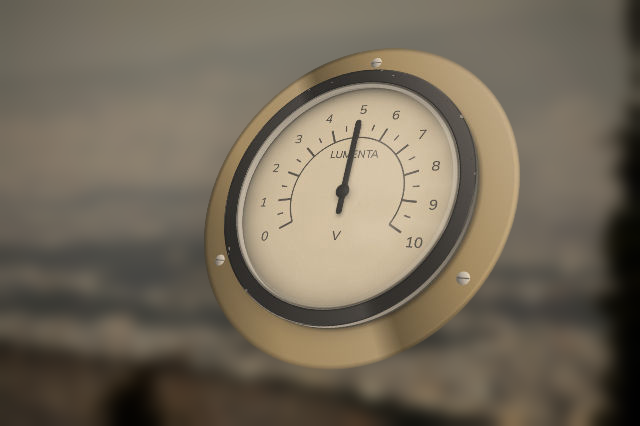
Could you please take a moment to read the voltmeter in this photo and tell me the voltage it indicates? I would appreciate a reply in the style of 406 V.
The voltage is 5 V
